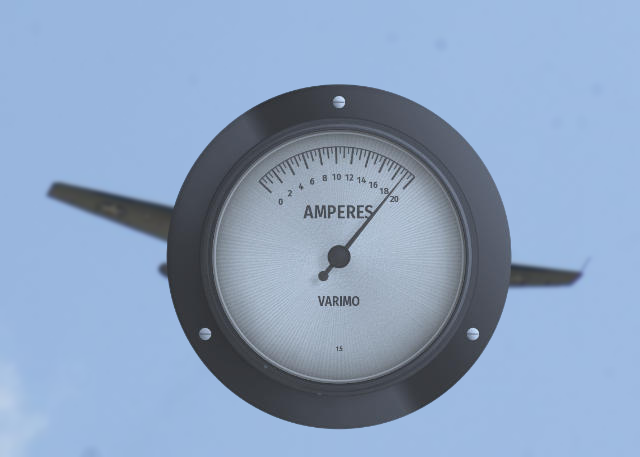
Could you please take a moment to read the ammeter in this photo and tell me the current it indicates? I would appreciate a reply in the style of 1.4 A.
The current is 19 A
